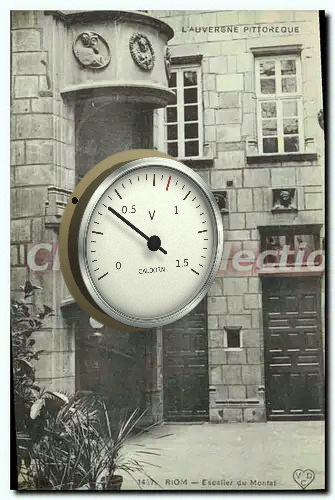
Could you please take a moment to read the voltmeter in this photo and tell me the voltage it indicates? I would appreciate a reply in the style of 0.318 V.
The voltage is 0.4 V
